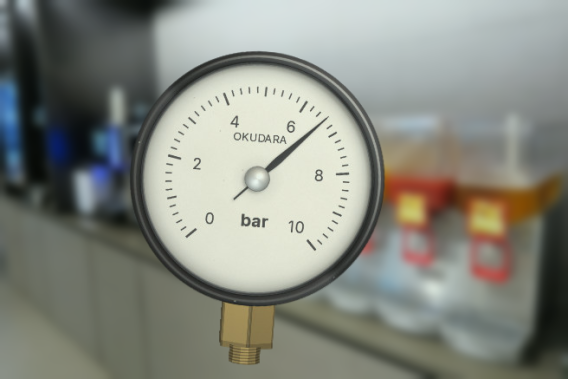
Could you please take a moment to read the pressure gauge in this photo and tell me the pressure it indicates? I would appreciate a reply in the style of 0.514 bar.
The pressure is 6.6 bar
